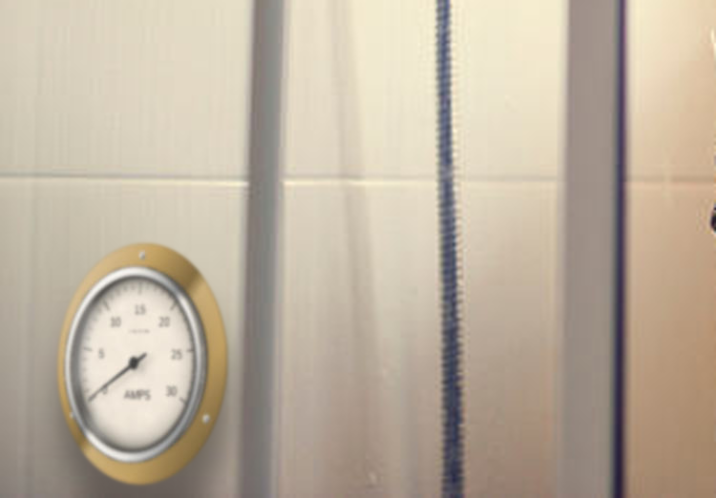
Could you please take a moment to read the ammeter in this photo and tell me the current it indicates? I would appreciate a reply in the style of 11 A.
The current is 0 A
